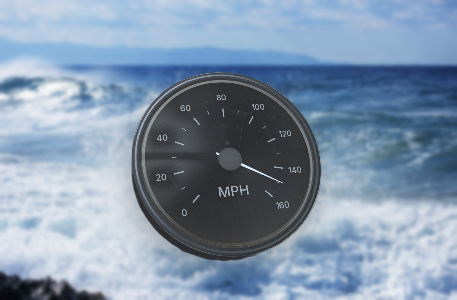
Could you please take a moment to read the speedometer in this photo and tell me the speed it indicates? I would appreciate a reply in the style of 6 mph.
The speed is 150 mph
